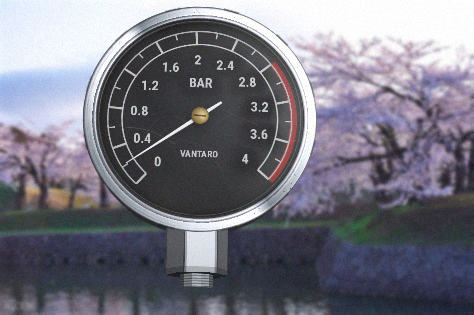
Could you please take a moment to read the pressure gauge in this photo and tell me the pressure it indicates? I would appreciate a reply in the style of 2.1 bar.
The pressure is 0.2 bar
